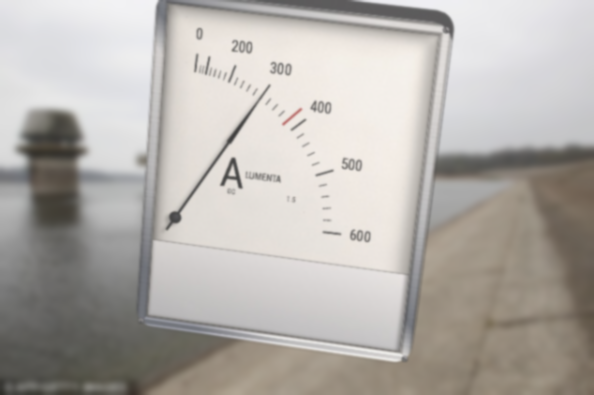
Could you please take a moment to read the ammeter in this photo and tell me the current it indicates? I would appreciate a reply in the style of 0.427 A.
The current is 300 A
